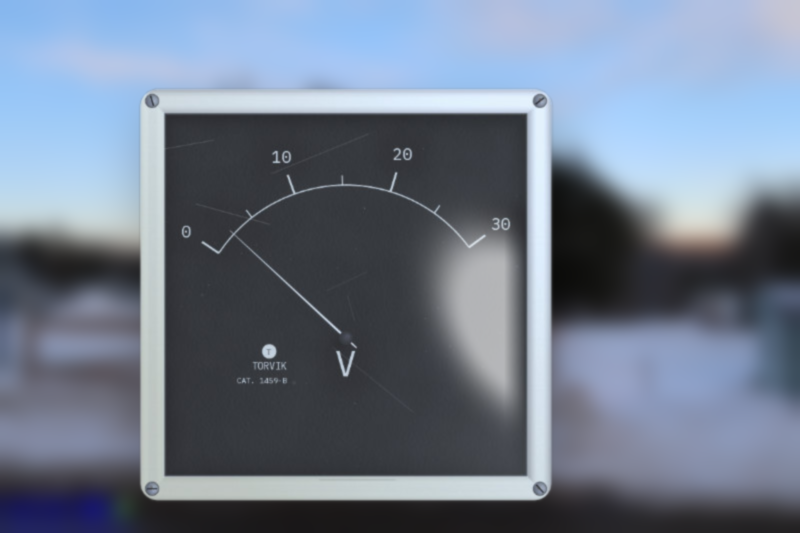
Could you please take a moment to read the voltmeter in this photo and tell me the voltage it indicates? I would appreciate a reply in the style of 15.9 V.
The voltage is 2.5 V
